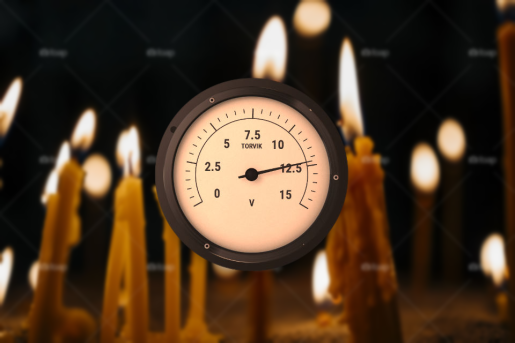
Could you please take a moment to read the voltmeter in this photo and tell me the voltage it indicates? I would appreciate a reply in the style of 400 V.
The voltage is 12.25 V
